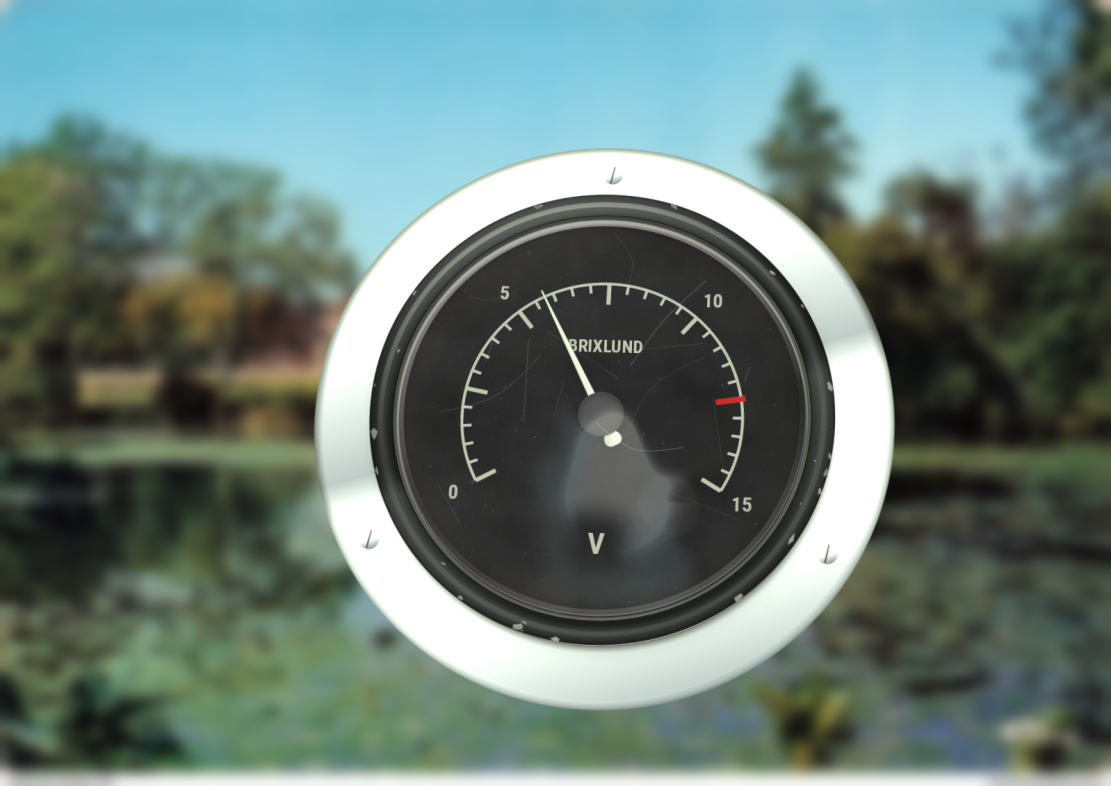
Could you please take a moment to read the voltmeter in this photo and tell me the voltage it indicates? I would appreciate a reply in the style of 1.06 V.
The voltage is 5.75 V
